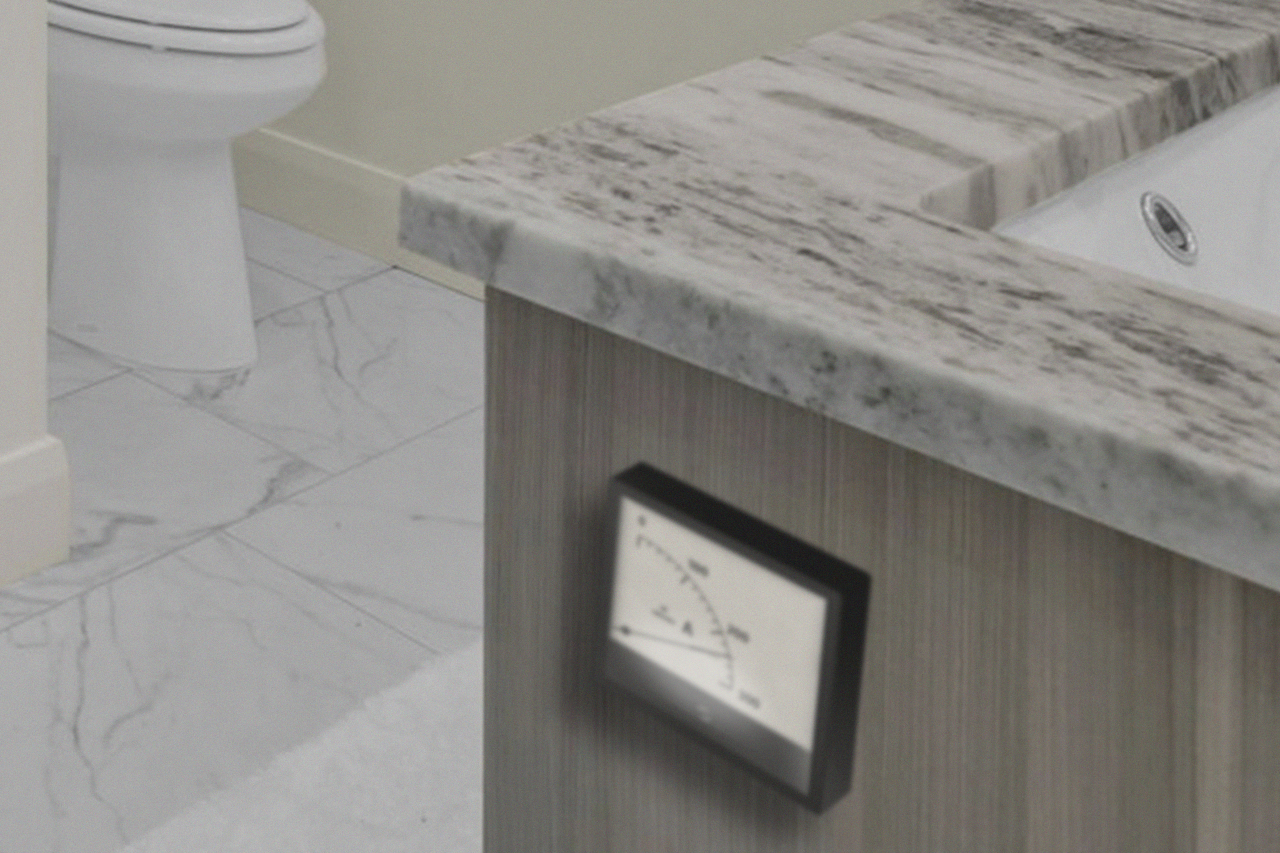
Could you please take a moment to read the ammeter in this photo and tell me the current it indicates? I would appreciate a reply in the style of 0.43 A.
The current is 240 A
